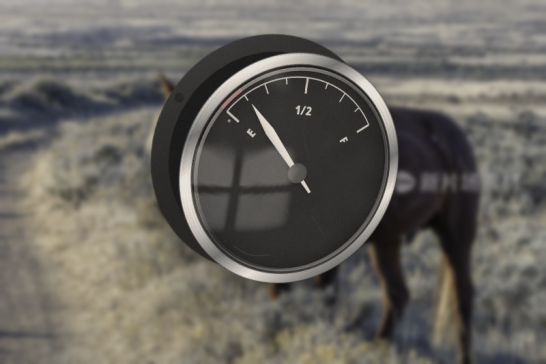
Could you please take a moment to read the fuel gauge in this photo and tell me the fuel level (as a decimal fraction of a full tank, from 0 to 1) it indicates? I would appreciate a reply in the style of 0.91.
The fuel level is 0.125
